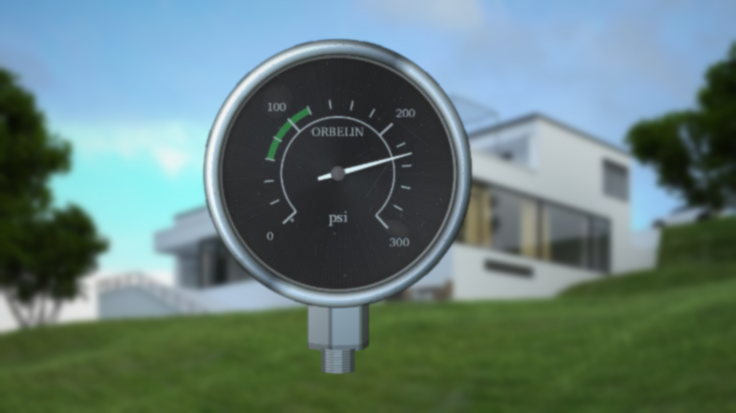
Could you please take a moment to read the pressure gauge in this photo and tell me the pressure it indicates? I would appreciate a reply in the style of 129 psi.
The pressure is 230 psi
